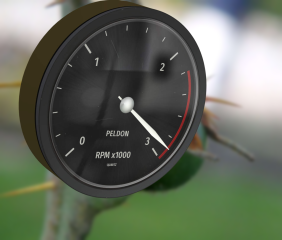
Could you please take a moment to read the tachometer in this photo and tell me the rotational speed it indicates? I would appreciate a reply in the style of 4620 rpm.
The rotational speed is 2900 rpm
